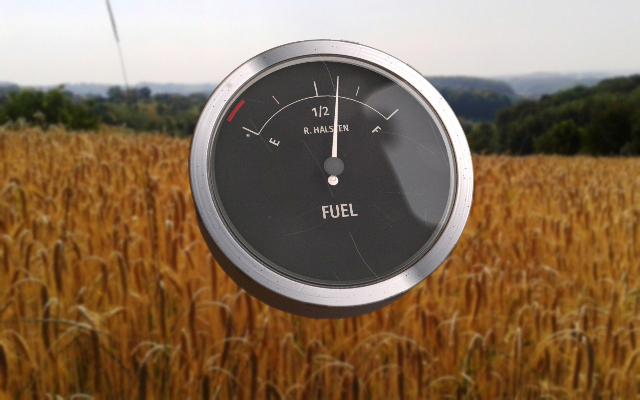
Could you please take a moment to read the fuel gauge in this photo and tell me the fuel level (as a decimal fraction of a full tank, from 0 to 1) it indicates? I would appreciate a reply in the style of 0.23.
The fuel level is 0.625
